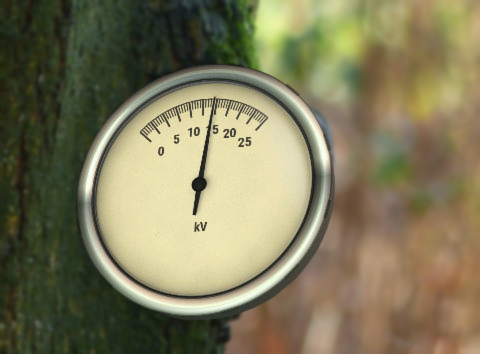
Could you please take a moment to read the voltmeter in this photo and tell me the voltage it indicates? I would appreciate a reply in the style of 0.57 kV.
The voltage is 15 kV
